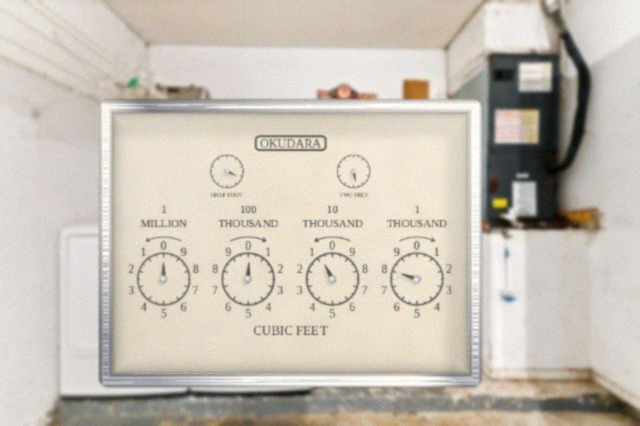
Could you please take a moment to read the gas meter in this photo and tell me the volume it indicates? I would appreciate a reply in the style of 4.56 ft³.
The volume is 800 ft³
